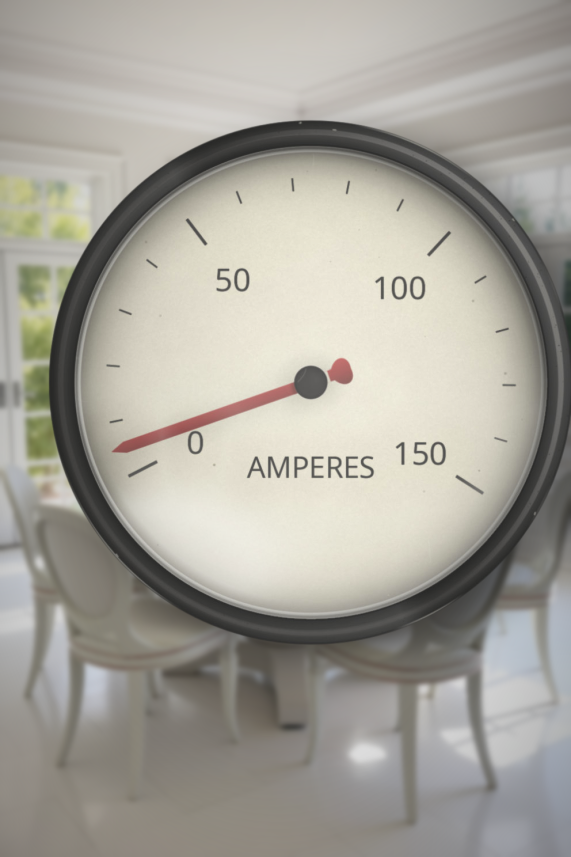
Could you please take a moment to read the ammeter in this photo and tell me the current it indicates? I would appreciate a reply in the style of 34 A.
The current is 5 A
